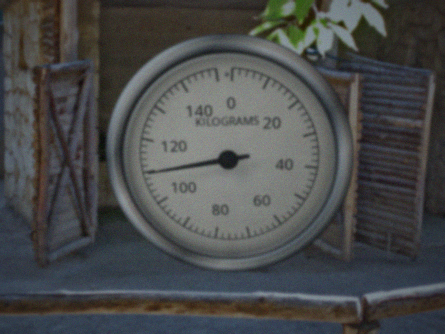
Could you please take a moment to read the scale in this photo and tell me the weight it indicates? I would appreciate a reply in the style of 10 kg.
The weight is 110 kg
